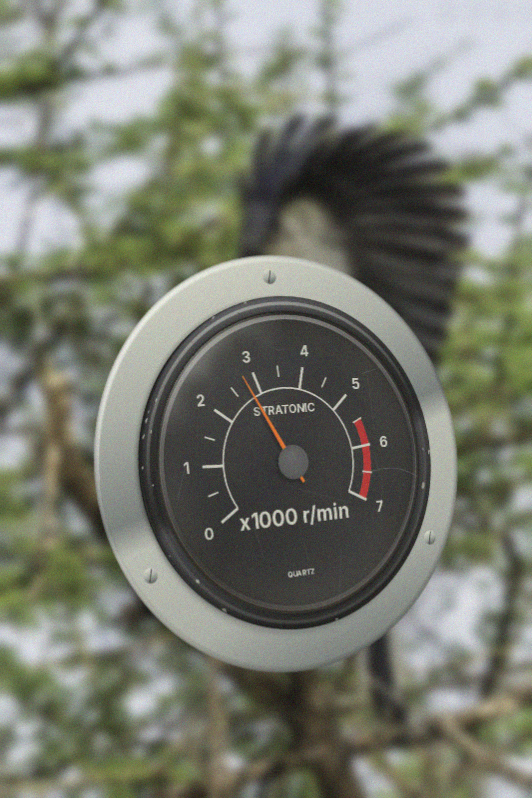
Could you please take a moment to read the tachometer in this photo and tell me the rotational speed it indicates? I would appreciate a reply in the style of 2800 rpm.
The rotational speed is 2750 rpm
